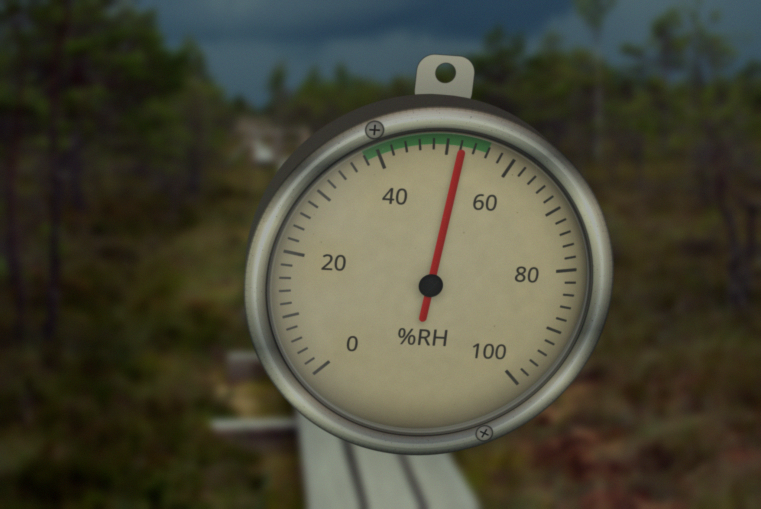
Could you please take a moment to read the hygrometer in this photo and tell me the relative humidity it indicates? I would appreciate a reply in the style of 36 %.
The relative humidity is 52 %
